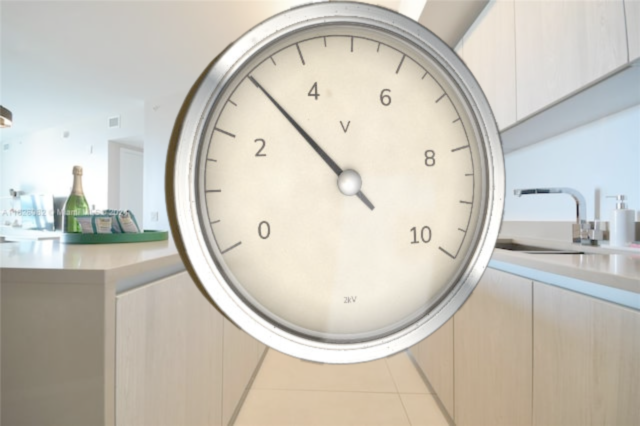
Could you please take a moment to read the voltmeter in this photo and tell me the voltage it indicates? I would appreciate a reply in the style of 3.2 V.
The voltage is 3 V
